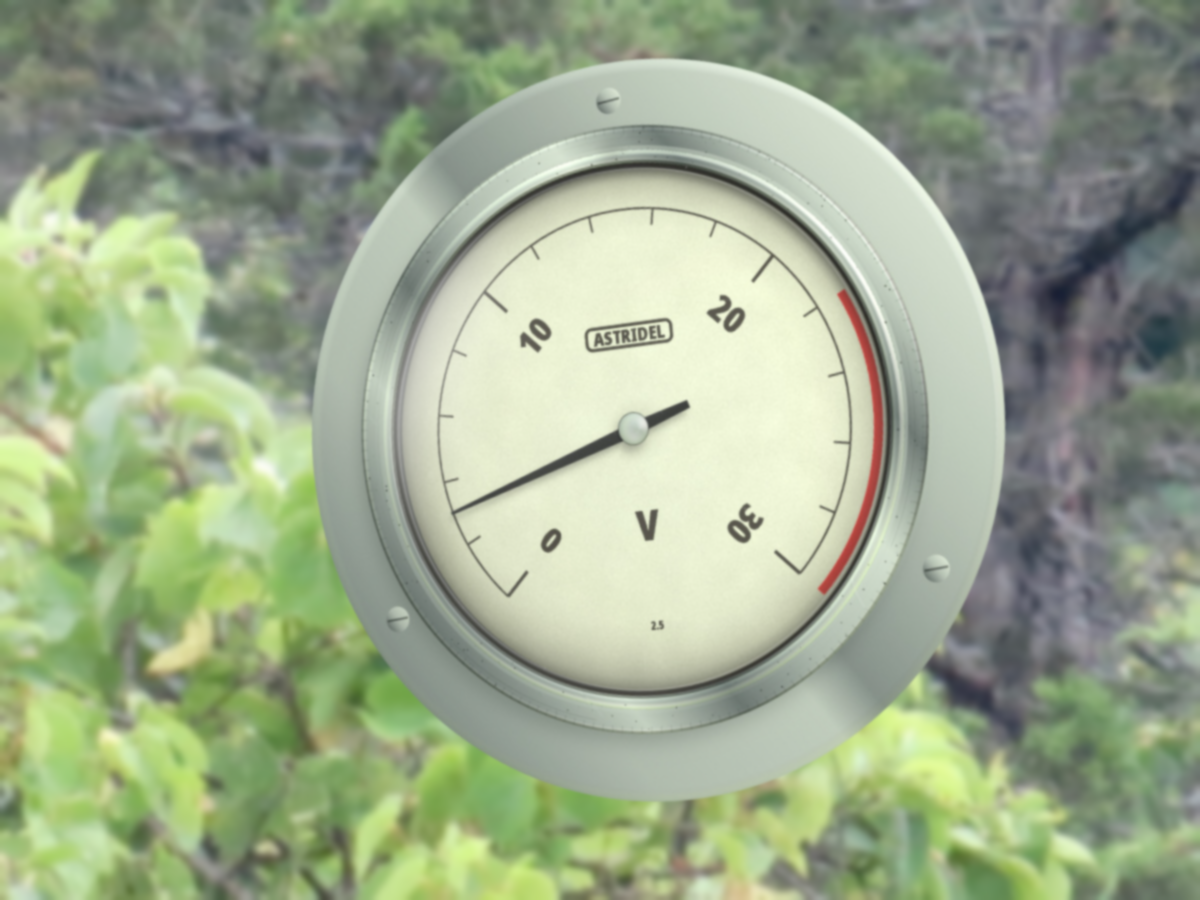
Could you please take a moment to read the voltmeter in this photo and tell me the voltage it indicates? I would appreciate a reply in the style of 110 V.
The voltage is 3 V
